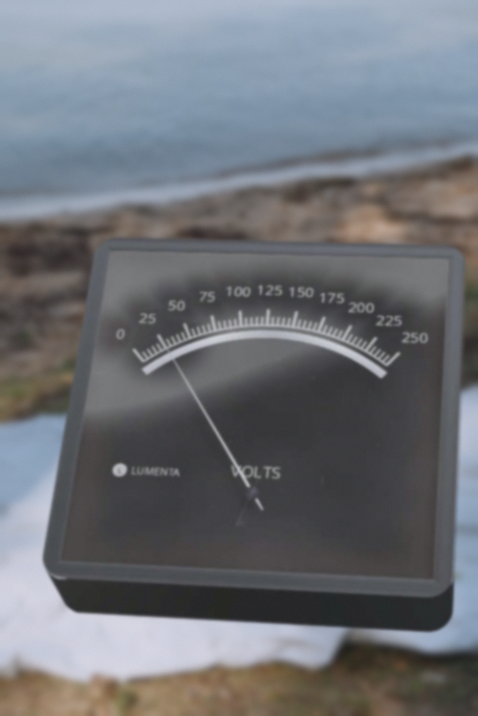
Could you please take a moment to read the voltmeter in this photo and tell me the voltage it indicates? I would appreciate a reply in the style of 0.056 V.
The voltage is 25 V
